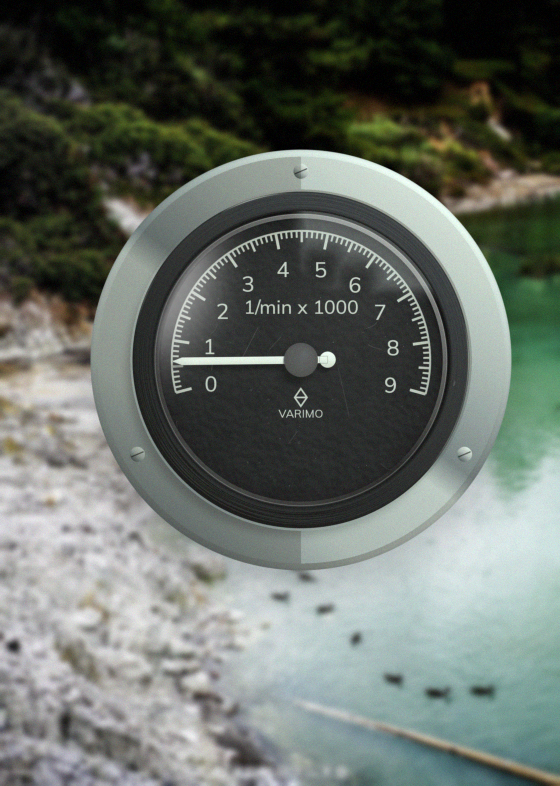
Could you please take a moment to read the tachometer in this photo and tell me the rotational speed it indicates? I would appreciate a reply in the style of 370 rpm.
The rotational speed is 600 rpm
